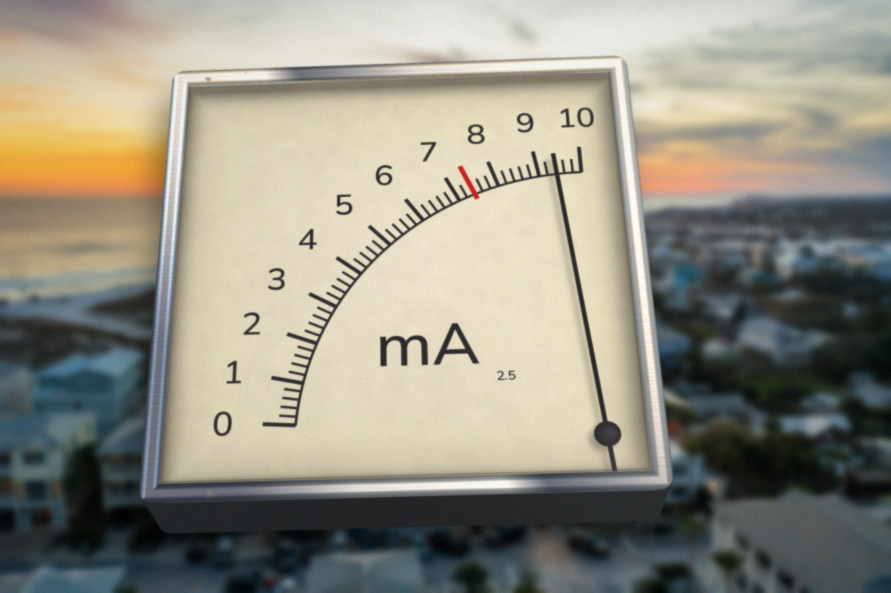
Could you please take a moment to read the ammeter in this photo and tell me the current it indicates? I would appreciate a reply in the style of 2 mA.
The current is 9.4 mA
